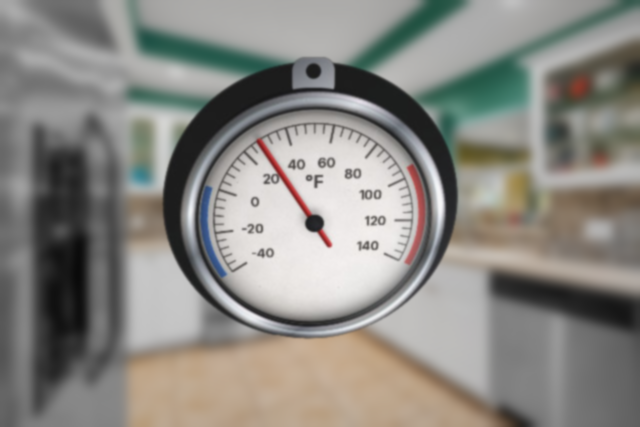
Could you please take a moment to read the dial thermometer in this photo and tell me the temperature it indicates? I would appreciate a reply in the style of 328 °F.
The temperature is 28 °F
